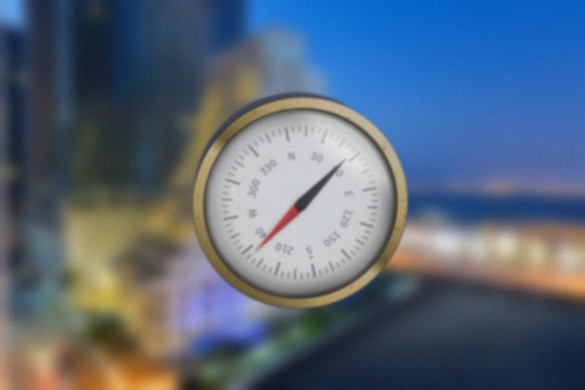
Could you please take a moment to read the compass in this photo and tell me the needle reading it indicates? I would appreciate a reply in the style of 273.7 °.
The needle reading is 235 °
